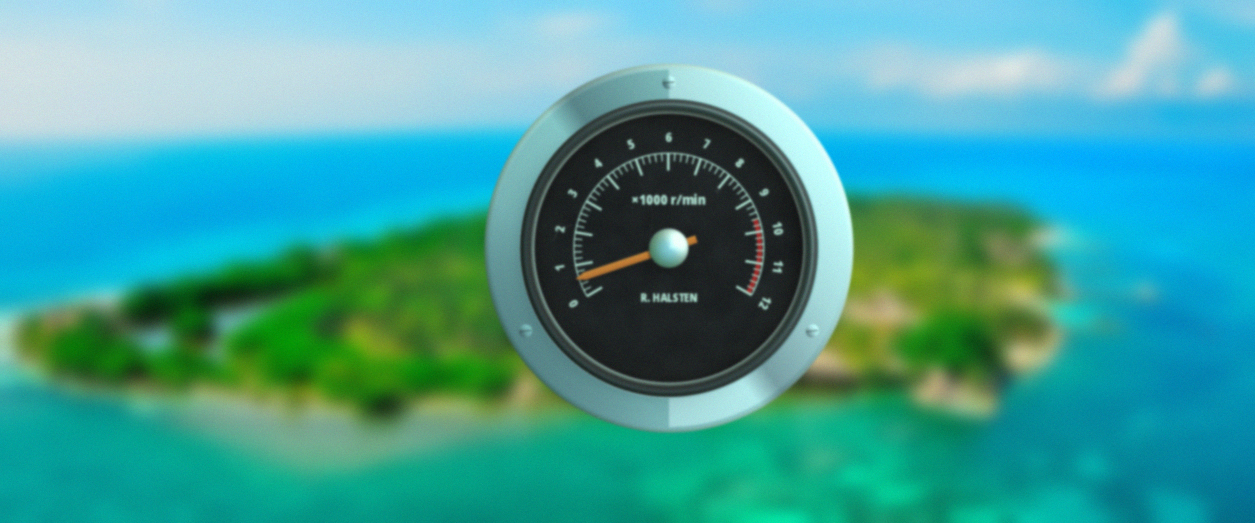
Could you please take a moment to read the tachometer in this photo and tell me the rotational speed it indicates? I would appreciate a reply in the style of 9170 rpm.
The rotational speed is 600 rpm
